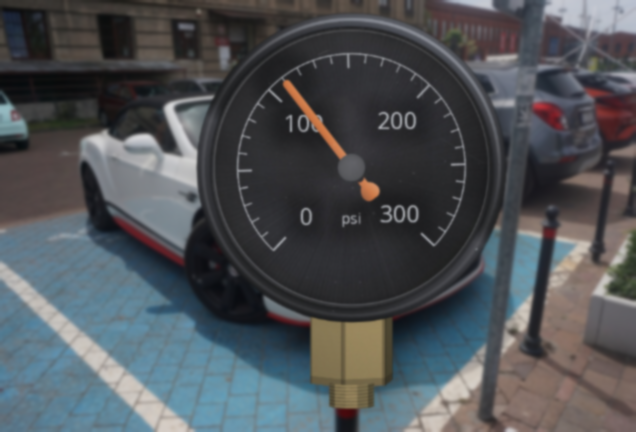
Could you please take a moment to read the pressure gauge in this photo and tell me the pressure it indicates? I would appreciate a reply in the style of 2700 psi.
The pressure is 110 psi
